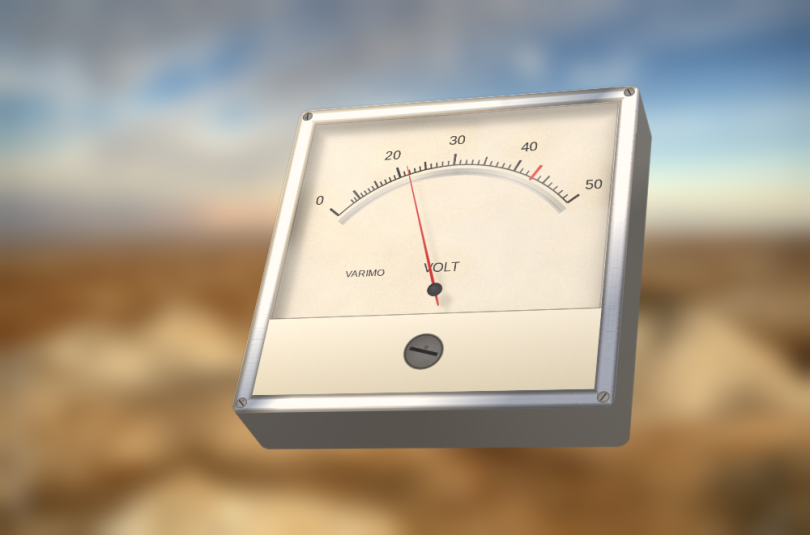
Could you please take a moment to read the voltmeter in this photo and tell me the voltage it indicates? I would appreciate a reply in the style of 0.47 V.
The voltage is 22 V
